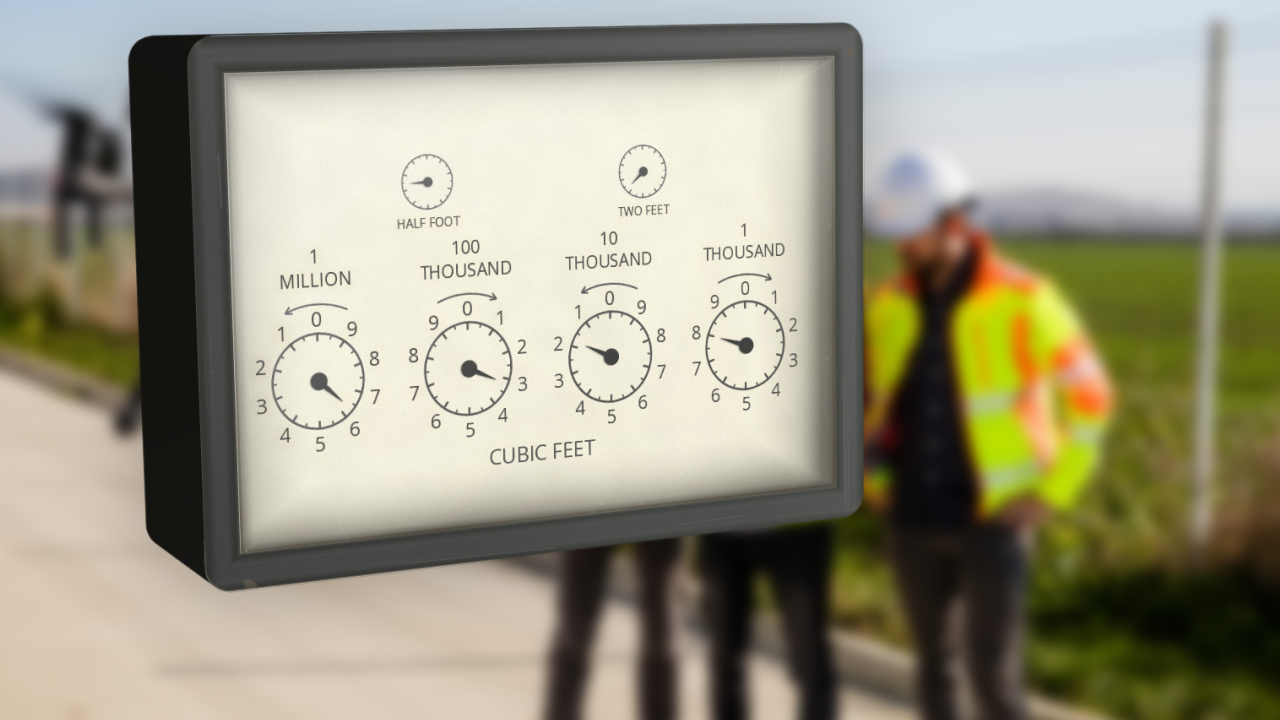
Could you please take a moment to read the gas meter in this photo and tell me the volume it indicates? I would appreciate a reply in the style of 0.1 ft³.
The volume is 631800 ft³
